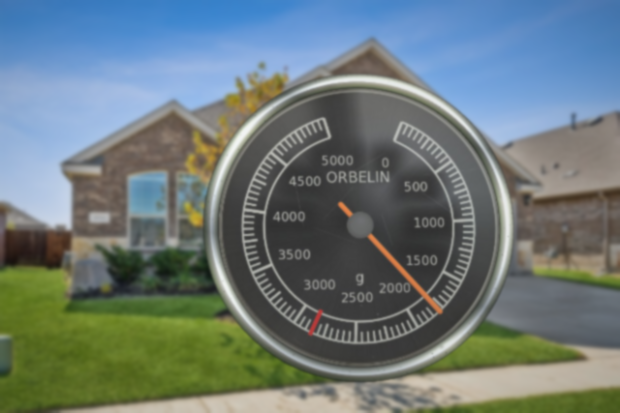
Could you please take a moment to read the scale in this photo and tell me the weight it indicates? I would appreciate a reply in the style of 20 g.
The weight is 1800 g
